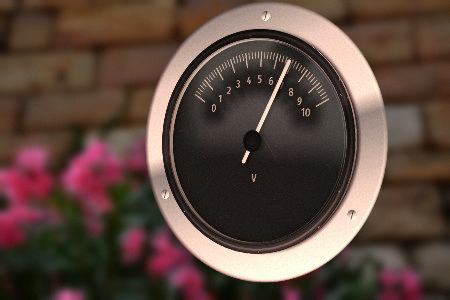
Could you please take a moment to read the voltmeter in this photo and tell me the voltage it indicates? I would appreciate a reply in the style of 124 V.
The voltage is 7 V
